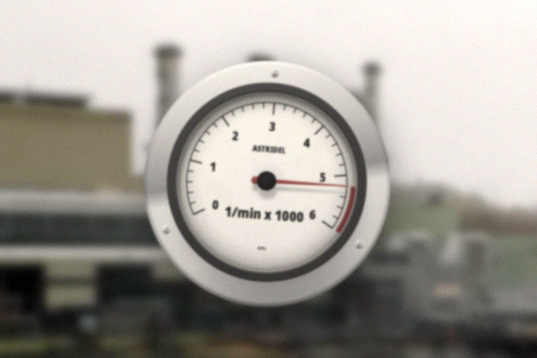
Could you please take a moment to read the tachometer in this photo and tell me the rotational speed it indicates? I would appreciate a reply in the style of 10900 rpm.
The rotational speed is 5200 rpm
